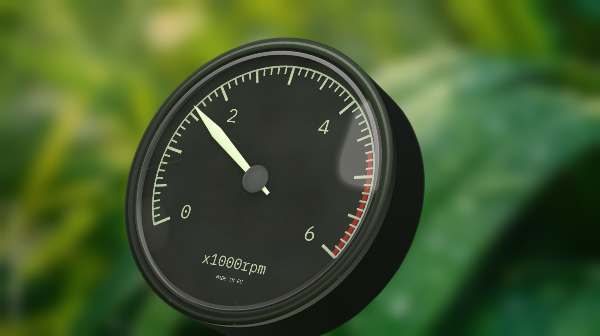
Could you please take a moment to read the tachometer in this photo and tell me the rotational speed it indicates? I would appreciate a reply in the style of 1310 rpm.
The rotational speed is 1600 rpm
